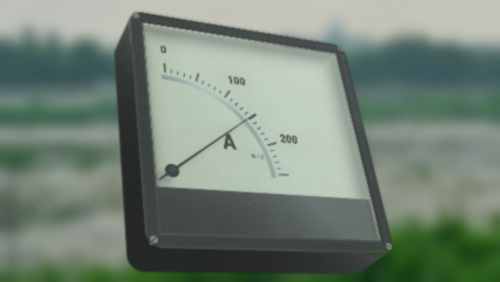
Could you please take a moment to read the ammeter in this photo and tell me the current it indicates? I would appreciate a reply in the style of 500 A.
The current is 150 A
